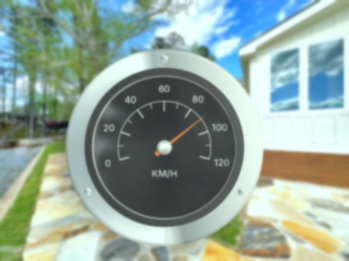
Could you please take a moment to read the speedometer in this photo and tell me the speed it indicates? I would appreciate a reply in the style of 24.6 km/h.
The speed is 90 km/h
